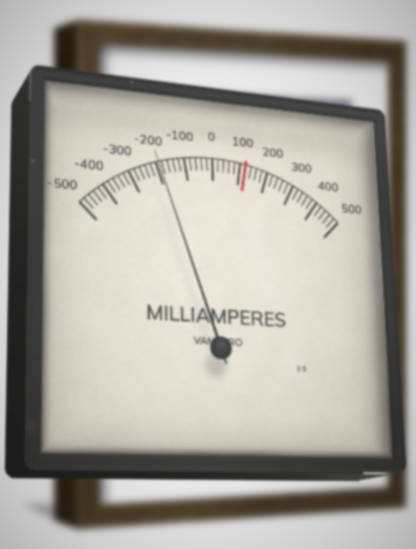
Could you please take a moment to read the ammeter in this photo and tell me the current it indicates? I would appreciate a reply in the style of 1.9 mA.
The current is -200 mA
